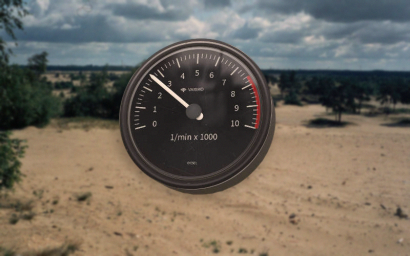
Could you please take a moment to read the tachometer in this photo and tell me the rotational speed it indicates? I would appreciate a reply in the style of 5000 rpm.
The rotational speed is 2600 rpm
